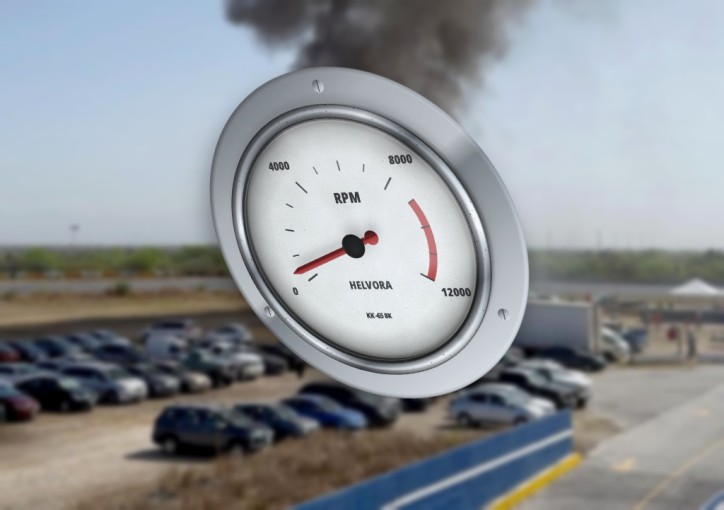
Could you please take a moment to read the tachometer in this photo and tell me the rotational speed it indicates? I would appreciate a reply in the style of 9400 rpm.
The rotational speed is 500 rpm
